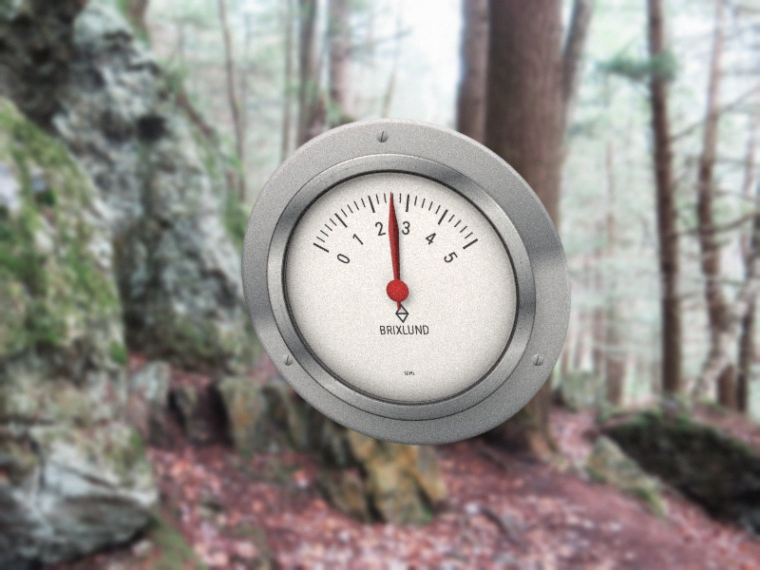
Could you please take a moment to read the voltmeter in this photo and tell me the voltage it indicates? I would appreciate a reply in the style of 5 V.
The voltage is 2.6 V
